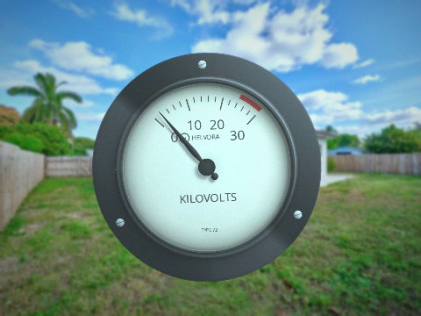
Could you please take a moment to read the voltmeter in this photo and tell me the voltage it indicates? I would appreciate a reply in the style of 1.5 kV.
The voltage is 2 kV
